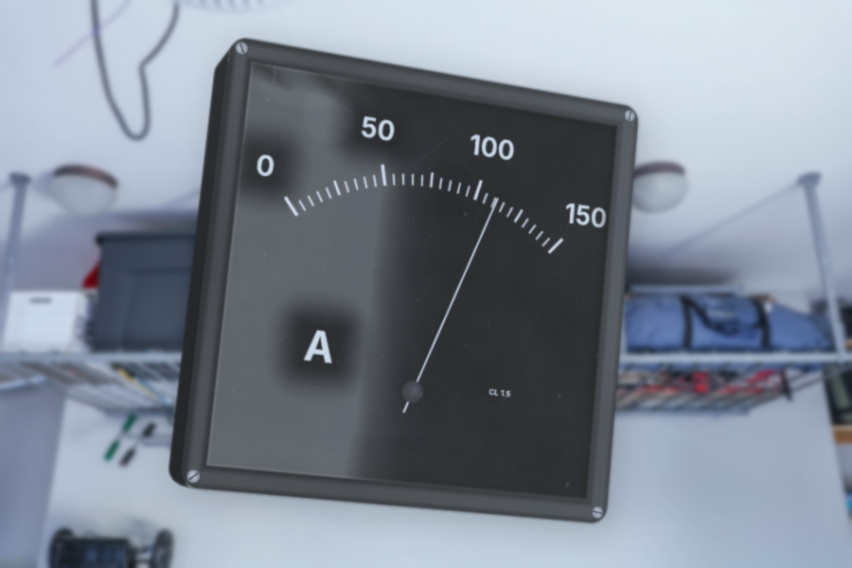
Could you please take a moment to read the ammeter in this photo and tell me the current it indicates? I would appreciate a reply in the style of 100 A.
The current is 110 A
